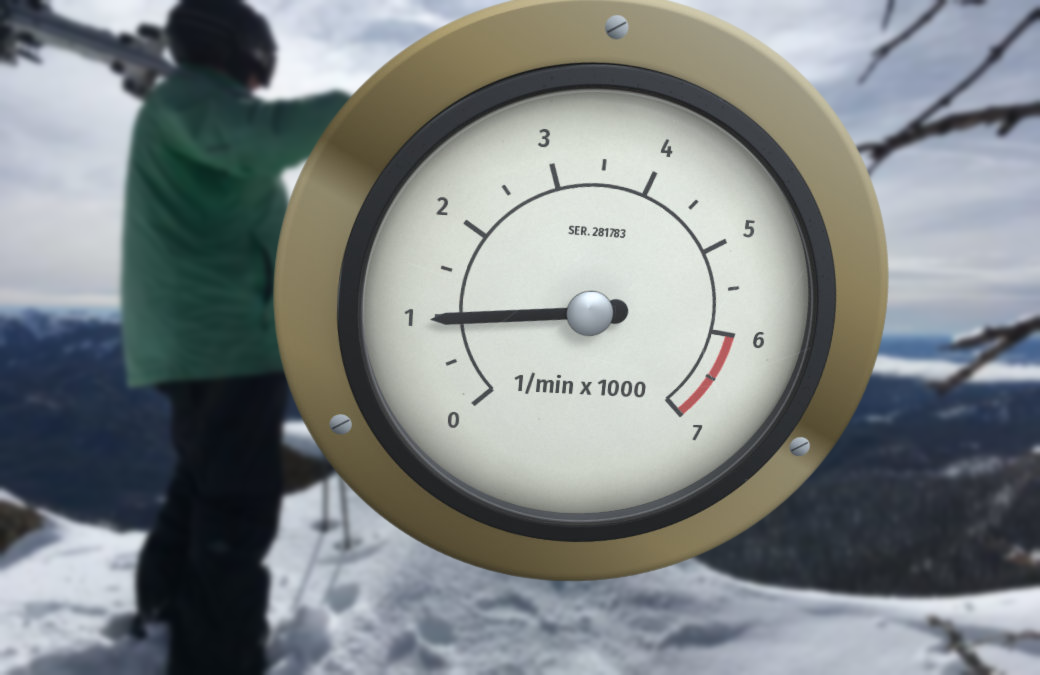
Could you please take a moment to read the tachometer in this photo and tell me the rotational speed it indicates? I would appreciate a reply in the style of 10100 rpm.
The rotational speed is 1000 rpm
